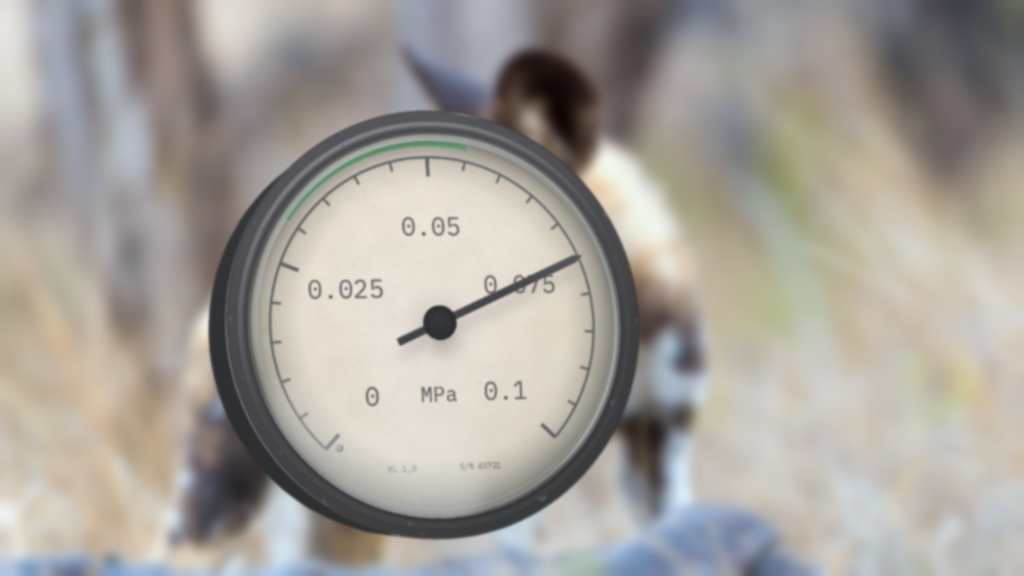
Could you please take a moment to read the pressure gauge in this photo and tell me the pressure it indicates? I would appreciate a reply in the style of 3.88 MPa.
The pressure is 0.075 MPa
